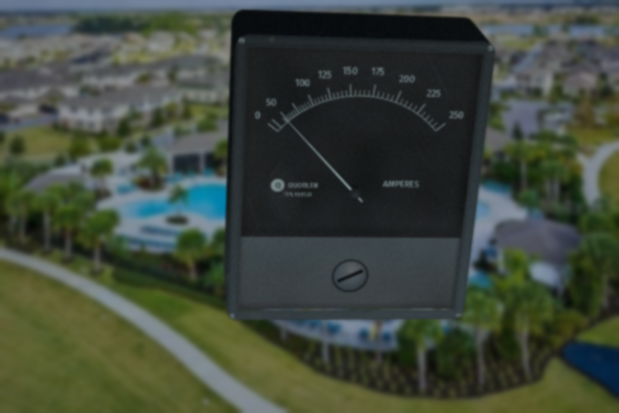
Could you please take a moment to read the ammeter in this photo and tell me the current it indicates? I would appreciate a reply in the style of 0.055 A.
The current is 50 A
